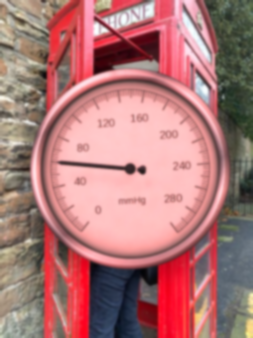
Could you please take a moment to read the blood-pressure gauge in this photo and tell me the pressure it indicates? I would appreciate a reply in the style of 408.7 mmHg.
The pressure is 60 mmHg
